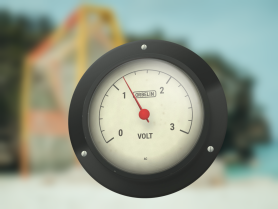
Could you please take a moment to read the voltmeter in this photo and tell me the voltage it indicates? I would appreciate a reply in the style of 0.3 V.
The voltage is 1.2 V
